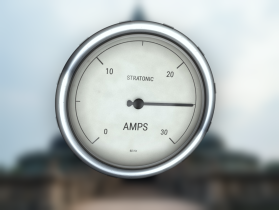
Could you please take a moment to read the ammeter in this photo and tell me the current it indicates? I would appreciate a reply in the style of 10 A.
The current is 25 A
